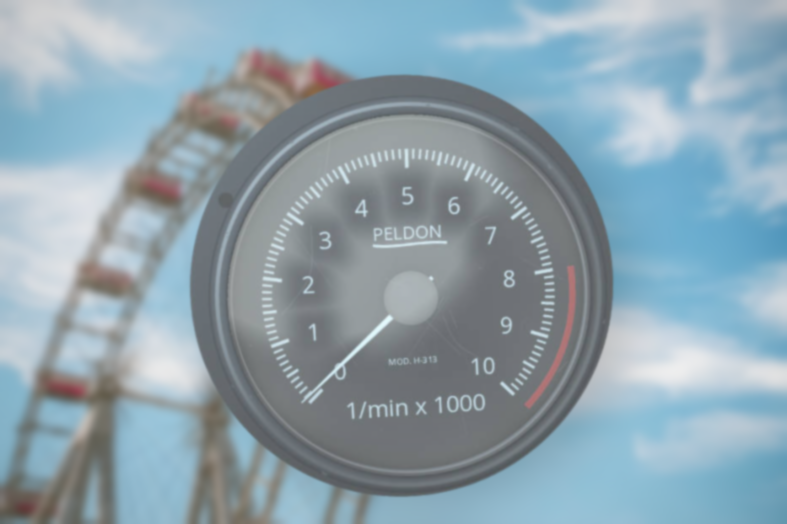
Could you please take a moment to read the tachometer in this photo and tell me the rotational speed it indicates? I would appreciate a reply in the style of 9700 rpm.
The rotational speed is 100 rpm
